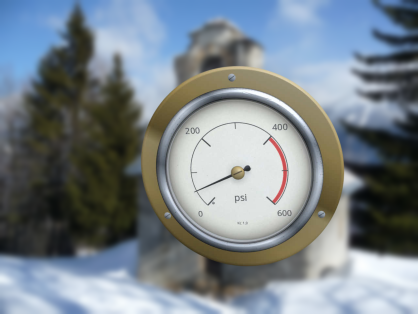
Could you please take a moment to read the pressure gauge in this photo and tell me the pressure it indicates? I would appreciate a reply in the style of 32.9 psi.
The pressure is 50 psi
